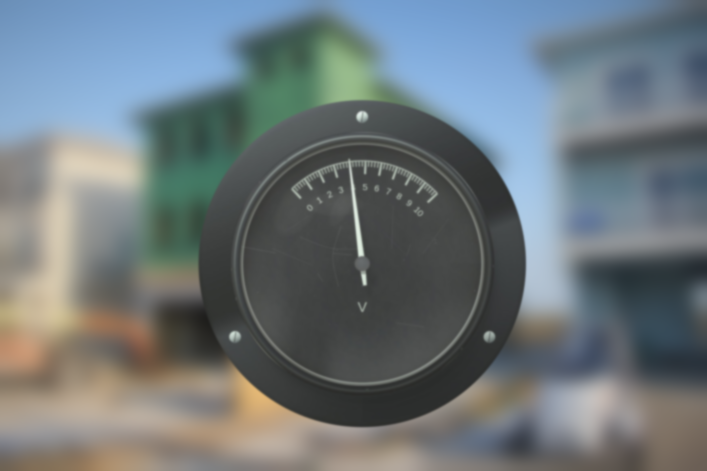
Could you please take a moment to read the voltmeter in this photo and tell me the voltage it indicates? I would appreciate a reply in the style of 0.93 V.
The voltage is 4 V
